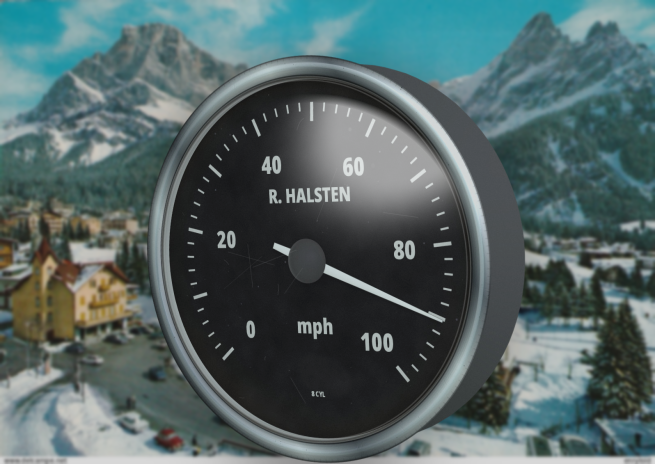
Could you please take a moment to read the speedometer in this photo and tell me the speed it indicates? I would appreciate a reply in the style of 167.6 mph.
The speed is 90 mph
